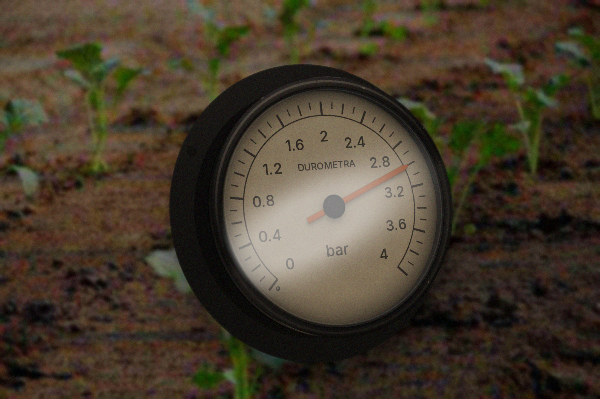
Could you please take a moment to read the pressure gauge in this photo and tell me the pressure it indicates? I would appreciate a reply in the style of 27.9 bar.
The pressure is 3 bar
